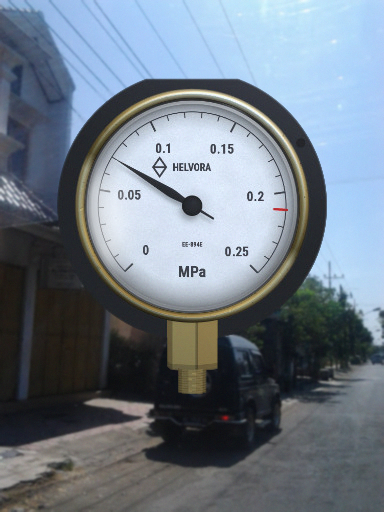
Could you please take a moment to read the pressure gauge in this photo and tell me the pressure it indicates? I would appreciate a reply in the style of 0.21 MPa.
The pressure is 0.07 MPa
